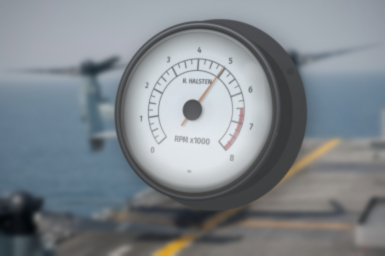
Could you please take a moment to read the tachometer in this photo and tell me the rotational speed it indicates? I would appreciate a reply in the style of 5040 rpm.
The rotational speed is 5000 rpm
